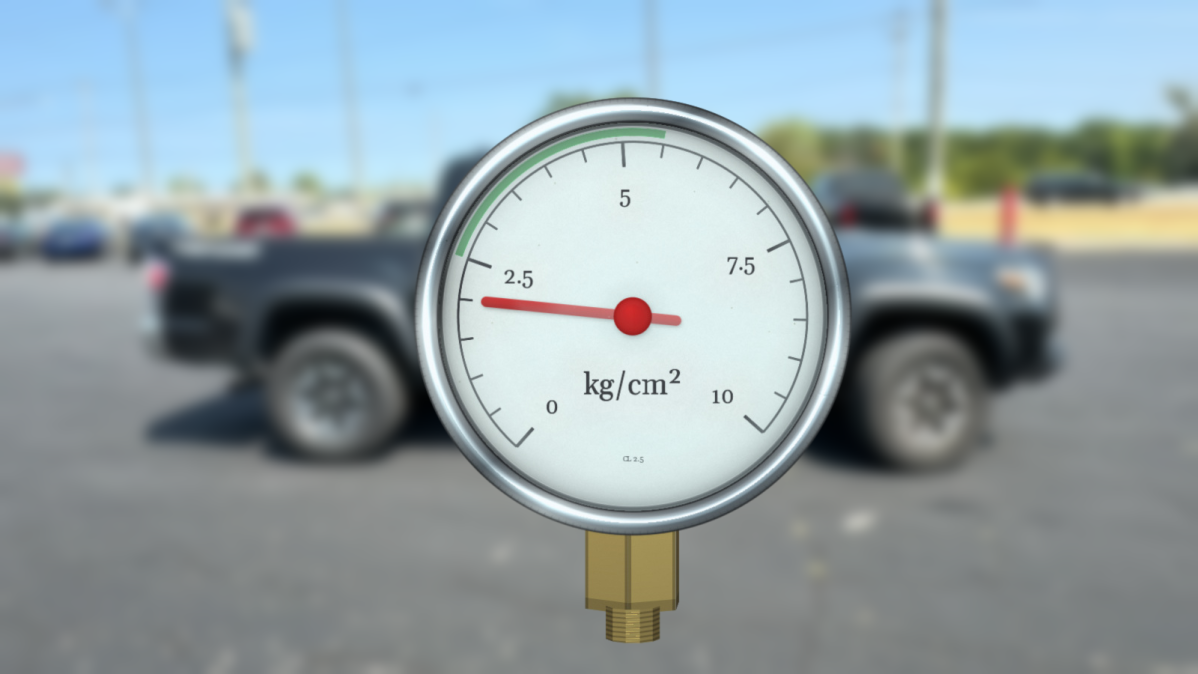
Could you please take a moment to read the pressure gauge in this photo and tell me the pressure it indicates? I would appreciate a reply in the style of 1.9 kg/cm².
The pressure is 2 kg/cm²
